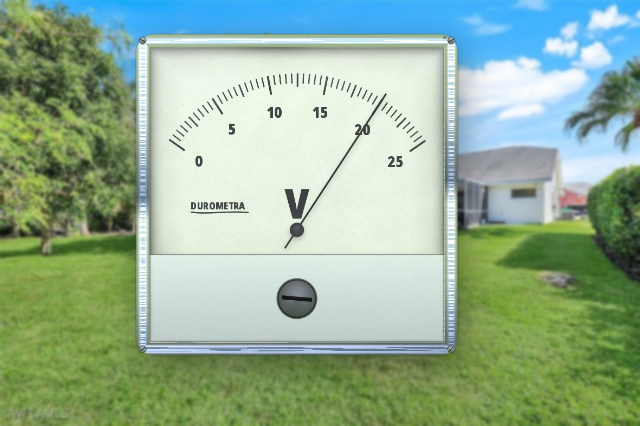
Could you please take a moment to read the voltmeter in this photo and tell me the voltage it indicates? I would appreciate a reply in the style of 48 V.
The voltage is 20 V
